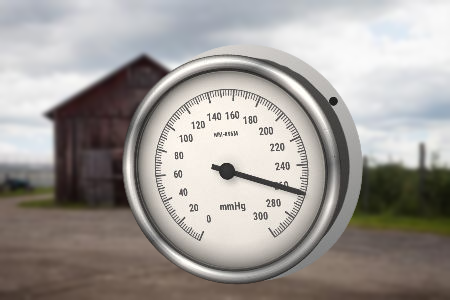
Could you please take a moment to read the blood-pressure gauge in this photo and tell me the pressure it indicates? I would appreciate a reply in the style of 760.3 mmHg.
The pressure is 260 mmHg
